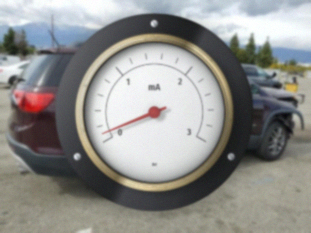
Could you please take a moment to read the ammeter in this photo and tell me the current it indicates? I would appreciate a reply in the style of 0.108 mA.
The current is 0.1 mA
